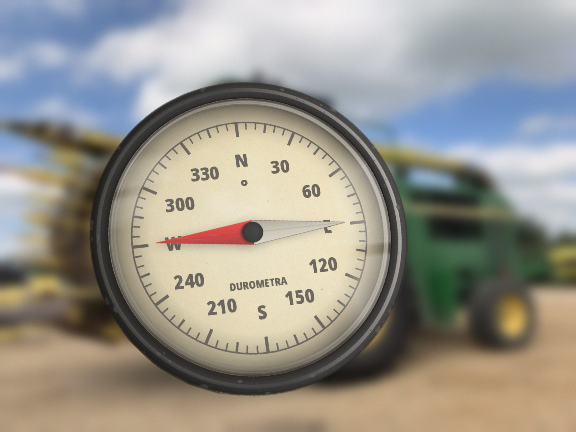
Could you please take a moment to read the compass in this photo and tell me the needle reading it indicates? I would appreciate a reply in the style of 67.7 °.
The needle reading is 270 °
